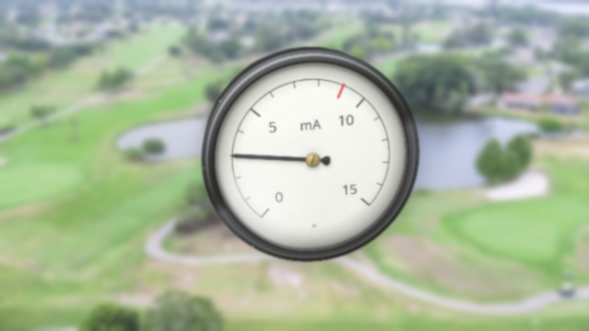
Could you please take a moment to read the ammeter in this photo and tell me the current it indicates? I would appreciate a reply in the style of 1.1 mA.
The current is 3 mA
